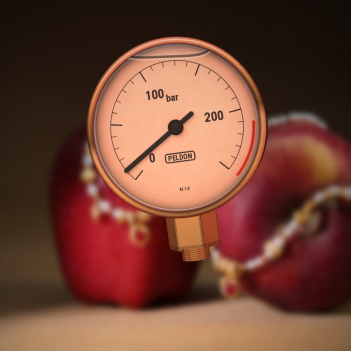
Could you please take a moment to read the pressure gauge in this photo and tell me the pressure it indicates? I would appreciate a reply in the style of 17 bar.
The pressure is 10 bar
